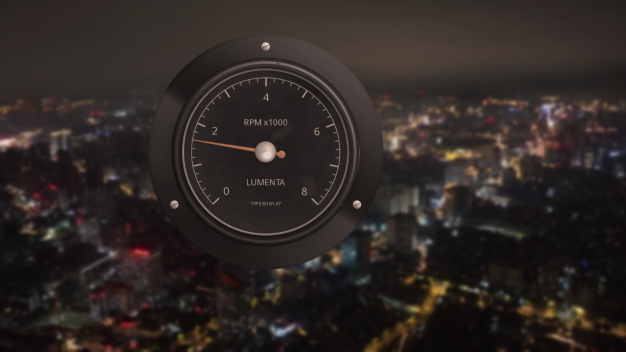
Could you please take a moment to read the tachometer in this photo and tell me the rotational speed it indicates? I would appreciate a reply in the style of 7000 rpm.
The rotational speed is 1600 rpm
